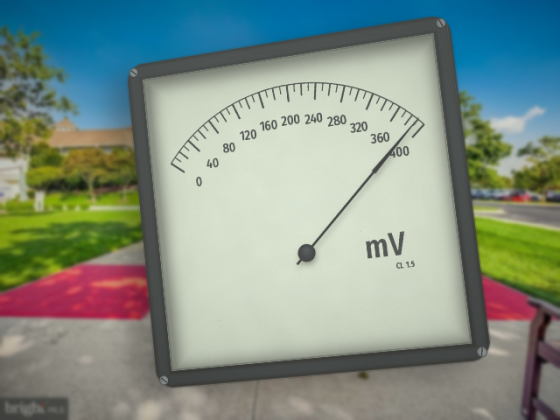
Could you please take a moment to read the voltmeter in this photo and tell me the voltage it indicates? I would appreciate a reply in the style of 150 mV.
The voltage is 390 mV
